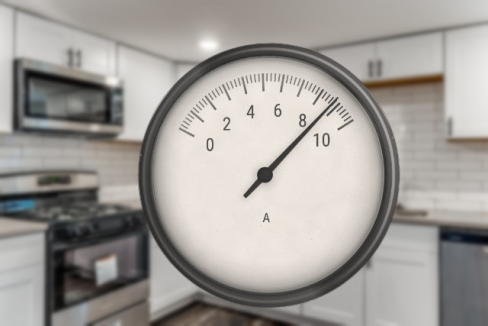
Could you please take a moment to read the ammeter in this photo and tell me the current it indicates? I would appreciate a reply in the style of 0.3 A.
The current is 8.8 A
